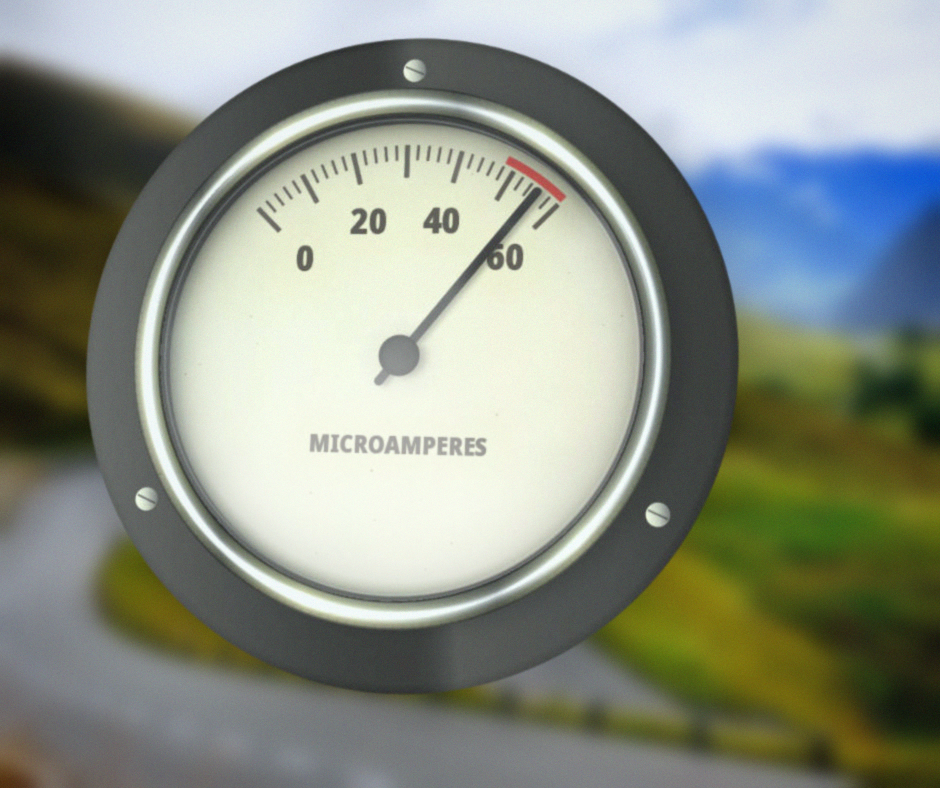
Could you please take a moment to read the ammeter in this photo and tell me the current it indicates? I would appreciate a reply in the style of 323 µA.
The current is 56 µA
